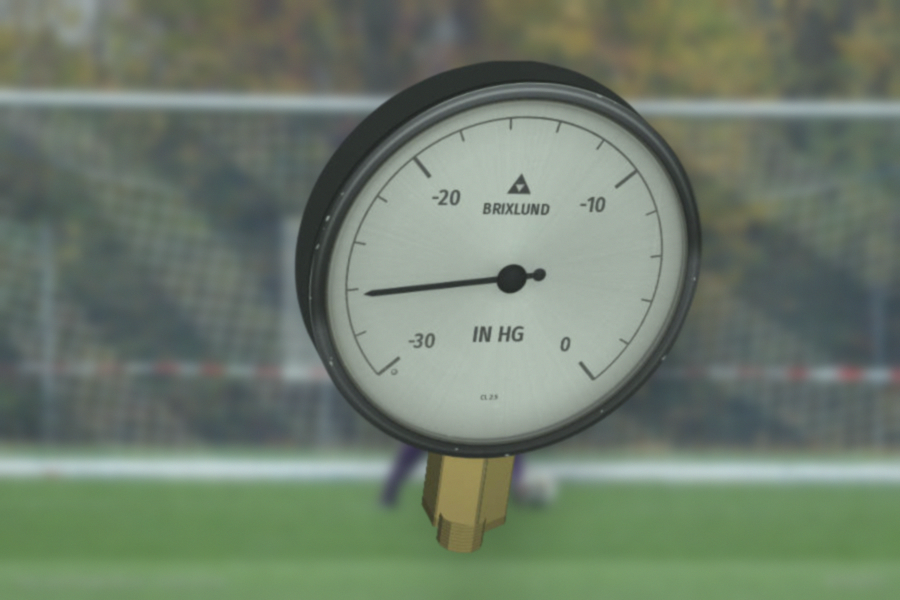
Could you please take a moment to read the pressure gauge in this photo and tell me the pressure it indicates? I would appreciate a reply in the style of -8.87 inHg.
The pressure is -26 inHg
